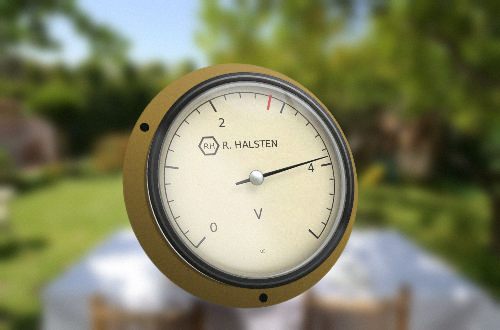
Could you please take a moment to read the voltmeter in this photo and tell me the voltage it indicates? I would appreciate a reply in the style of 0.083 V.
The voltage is 3.9 V
